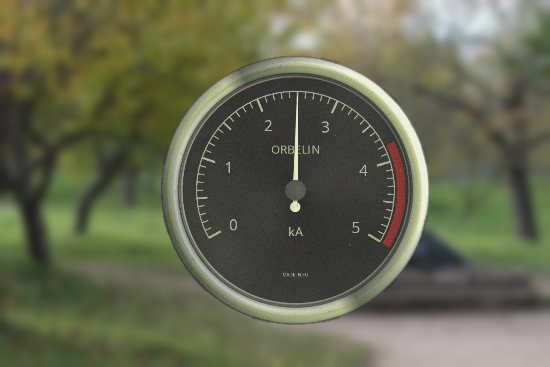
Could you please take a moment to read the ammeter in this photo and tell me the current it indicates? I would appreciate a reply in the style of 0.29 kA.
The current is 2.5 kA
